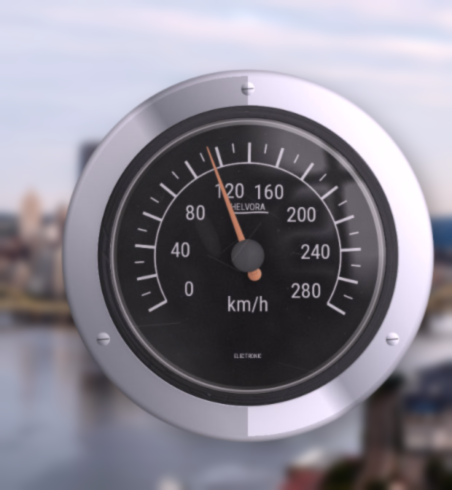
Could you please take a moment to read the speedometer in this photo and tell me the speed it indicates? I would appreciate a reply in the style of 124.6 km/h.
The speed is 115 km/h
